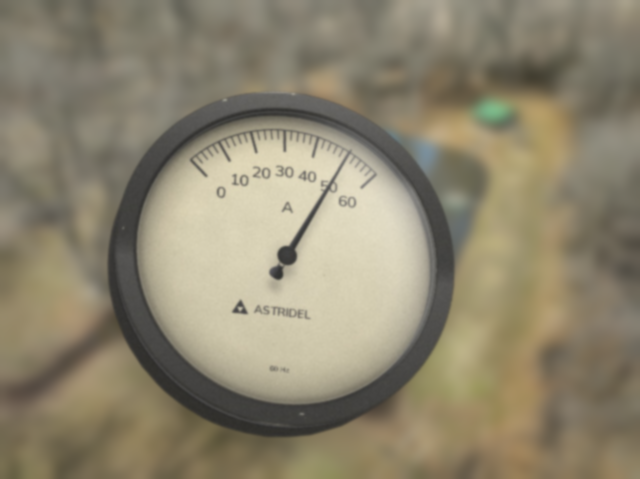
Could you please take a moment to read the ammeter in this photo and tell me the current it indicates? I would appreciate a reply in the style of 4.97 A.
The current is 50 A
